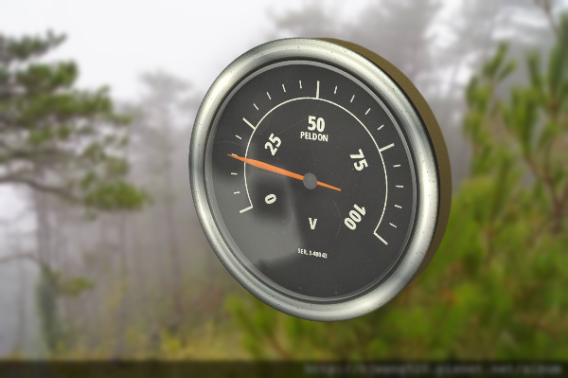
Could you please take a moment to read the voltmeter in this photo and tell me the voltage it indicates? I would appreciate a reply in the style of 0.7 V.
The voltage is 15 V
